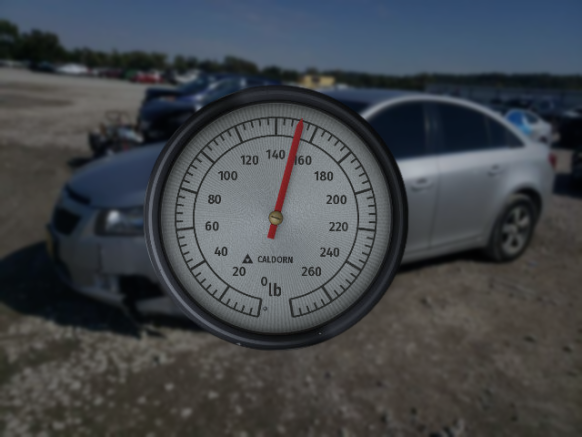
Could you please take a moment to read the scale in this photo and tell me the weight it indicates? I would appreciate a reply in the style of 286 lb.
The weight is 152 lb
